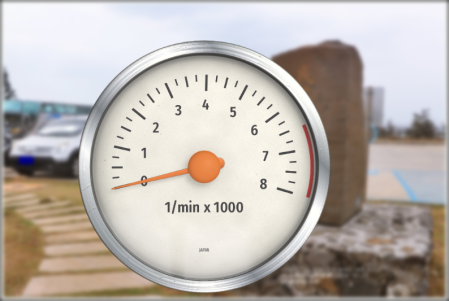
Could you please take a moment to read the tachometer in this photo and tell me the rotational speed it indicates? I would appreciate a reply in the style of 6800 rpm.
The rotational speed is 0 rpm
